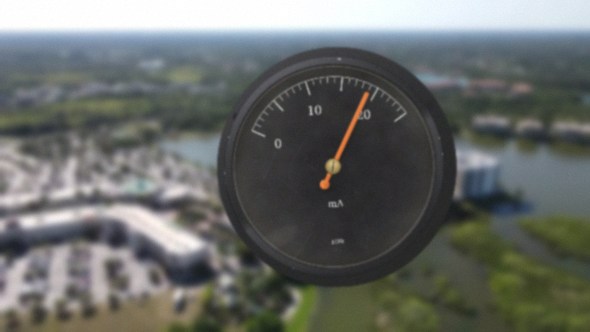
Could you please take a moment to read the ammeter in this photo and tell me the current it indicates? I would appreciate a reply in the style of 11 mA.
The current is 19 mA
